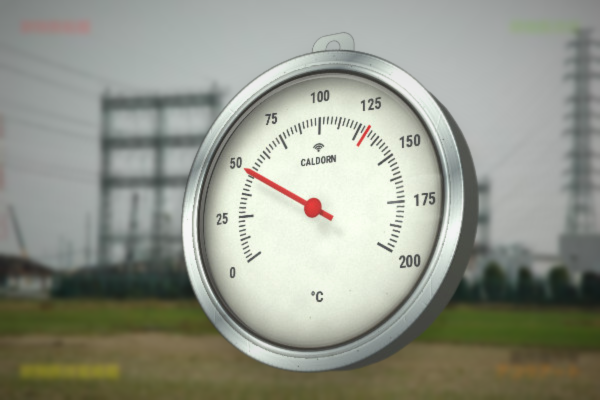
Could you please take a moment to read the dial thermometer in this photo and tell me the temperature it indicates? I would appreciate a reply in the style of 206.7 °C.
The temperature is 50 °C
